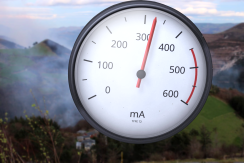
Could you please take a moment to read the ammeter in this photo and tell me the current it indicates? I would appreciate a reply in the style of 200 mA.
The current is 325 mA
